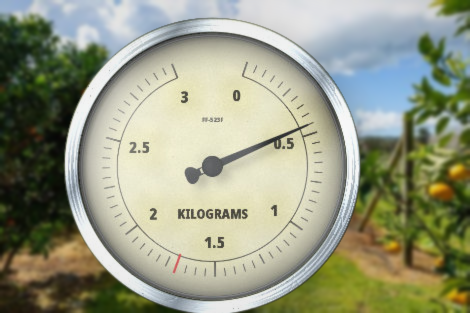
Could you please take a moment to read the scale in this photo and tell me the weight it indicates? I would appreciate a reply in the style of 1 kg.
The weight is 0.45 kg
